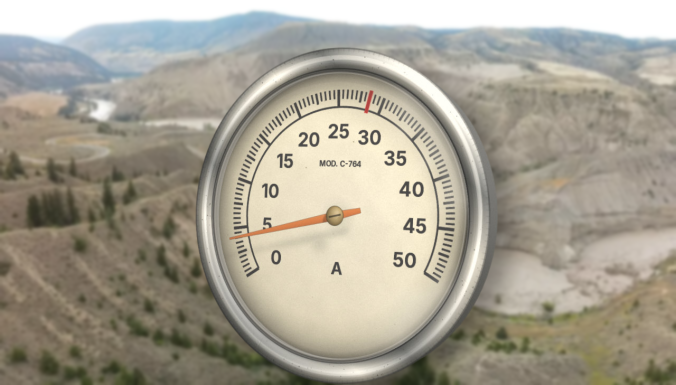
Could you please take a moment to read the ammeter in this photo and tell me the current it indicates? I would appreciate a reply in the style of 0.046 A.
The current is 4 A
